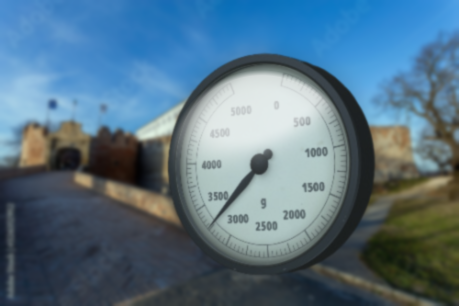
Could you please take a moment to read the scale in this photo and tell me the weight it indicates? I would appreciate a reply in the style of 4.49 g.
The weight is 3250 g
